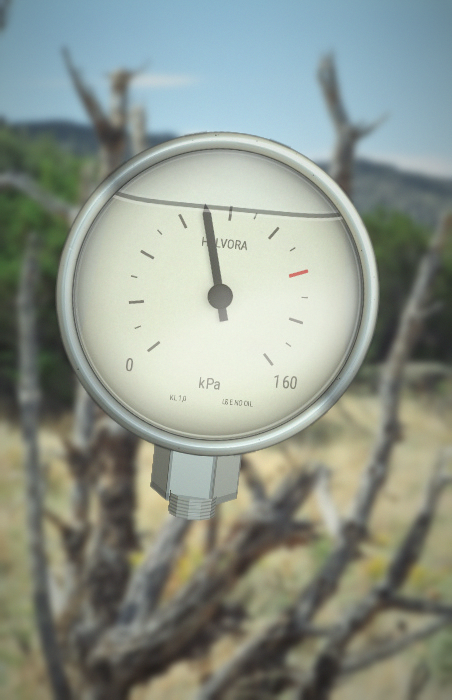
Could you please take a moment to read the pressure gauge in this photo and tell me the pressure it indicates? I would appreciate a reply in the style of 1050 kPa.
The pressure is 70 kPa
